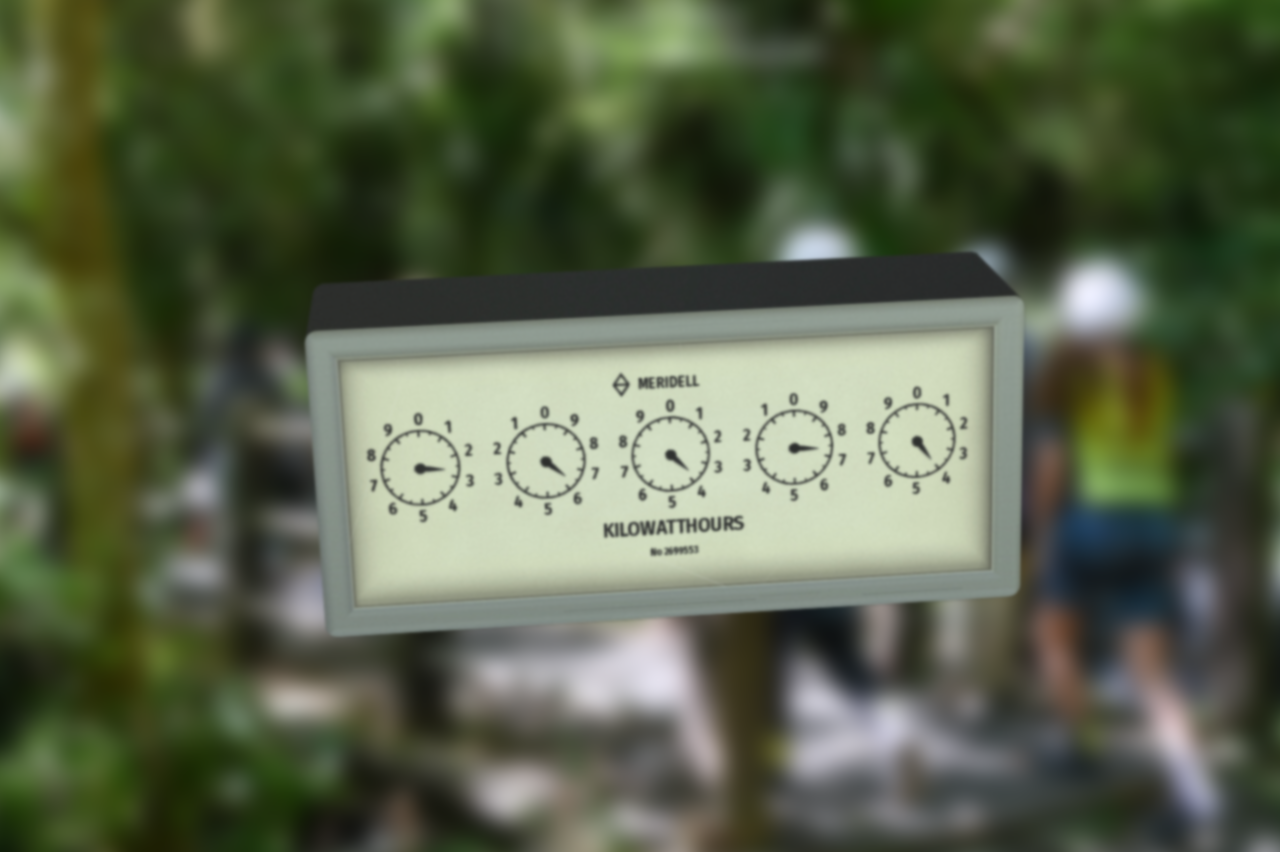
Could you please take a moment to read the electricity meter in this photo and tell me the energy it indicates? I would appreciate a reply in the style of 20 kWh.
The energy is 26374 kWh
